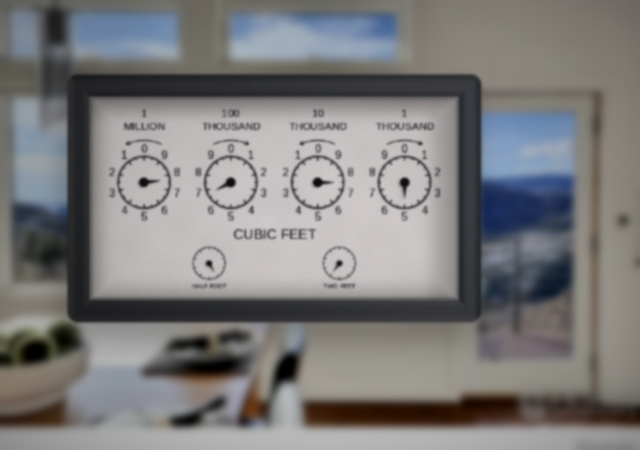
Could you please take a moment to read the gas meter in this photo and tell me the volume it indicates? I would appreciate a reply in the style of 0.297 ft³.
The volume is 767500 ft³
